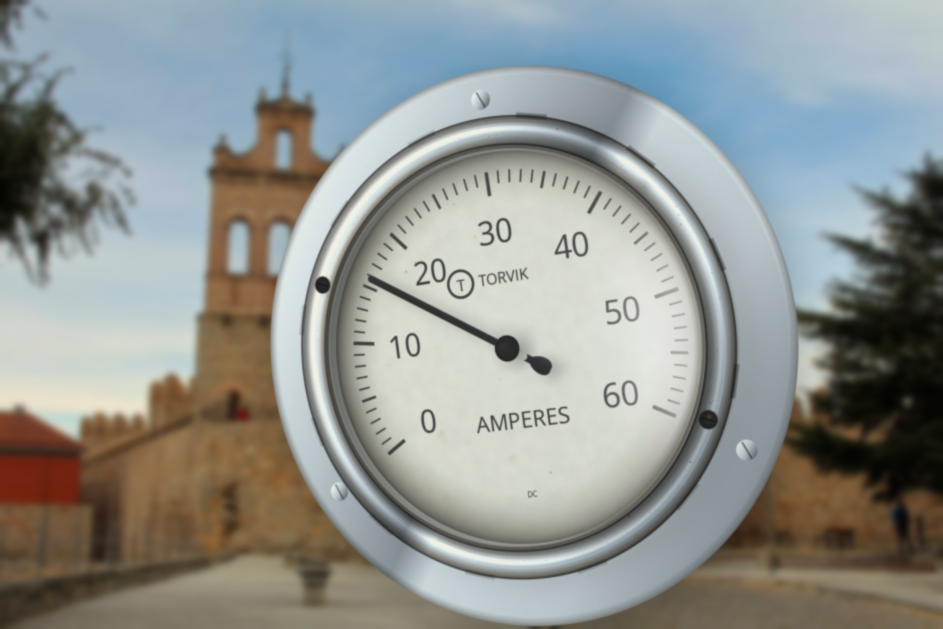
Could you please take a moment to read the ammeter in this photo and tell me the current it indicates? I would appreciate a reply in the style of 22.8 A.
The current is 16 A
